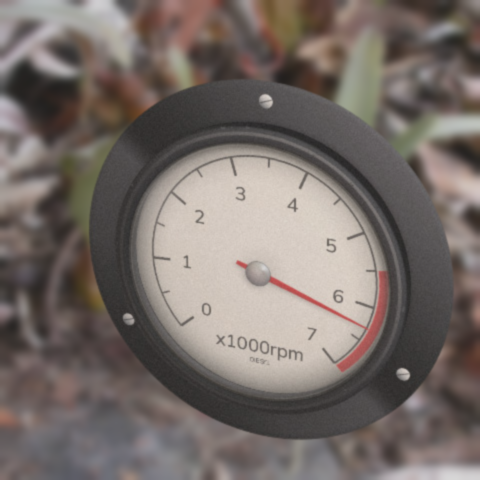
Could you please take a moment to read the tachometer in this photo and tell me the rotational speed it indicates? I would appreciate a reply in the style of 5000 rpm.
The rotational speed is 6250 rpm
